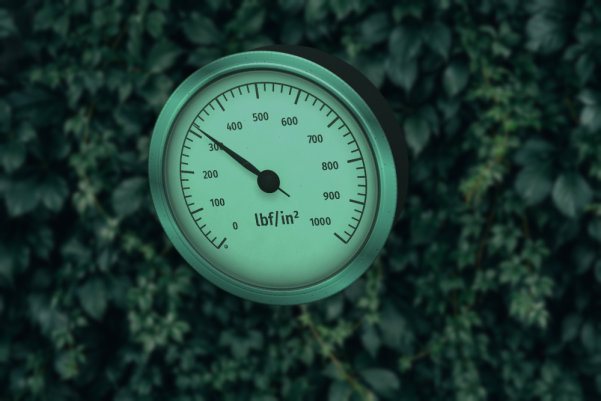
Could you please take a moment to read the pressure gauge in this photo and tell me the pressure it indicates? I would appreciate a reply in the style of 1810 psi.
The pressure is 320 psi
